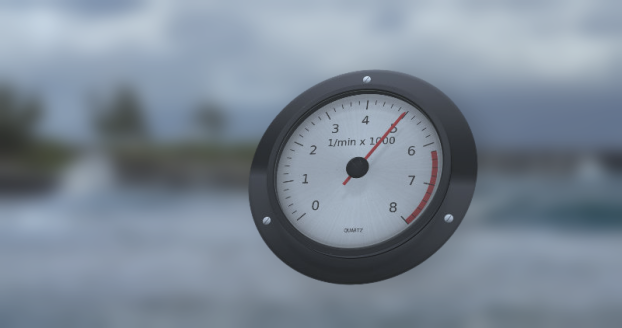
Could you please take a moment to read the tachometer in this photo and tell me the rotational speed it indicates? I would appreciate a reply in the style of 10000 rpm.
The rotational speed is 5000 rpm
